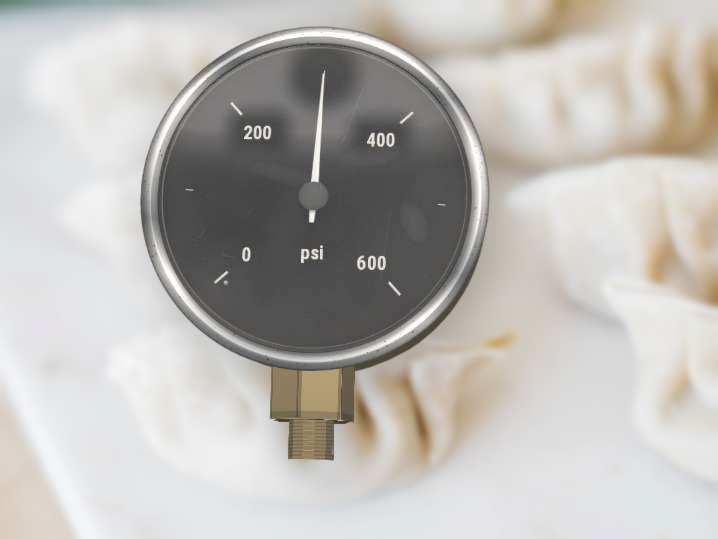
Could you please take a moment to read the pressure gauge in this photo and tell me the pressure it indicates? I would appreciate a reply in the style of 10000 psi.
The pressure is 300 psi
